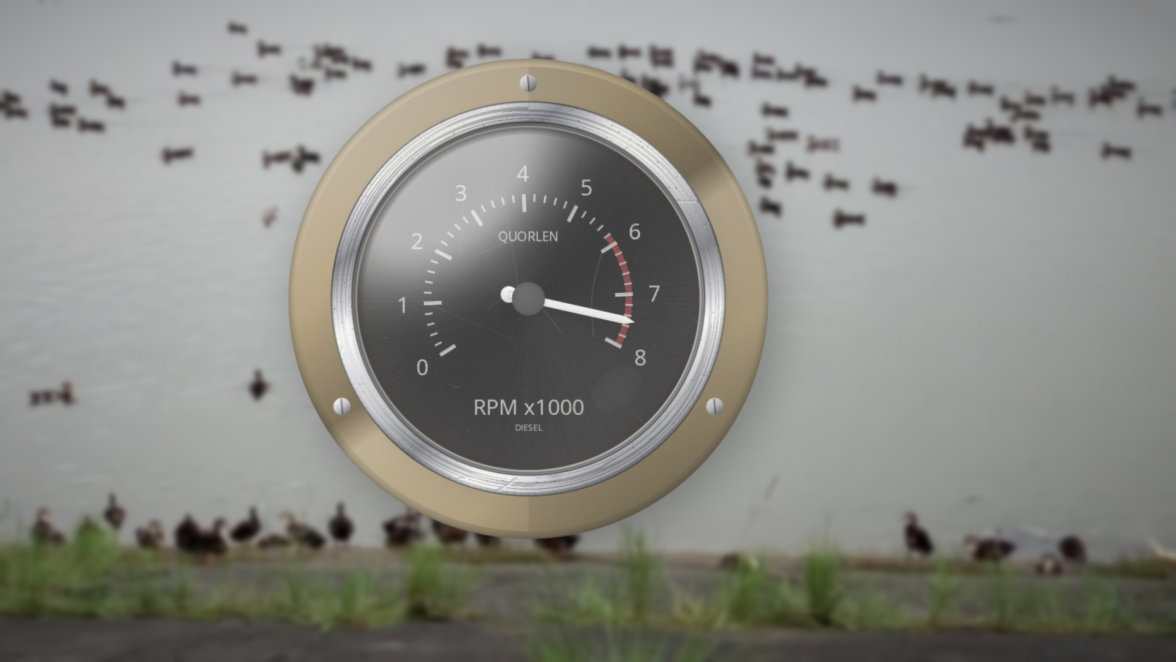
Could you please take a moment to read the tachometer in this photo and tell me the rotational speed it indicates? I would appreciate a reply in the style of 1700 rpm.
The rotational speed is 7500 rpm
